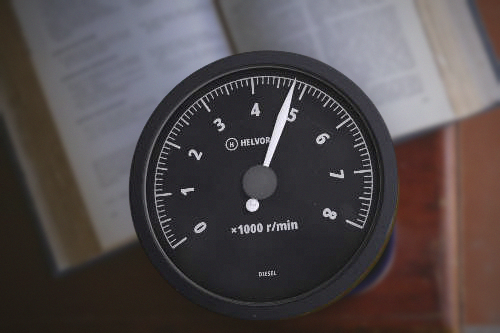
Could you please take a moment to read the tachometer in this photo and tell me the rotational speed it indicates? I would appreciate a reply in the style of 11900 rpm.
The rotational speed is 4800 rpm
